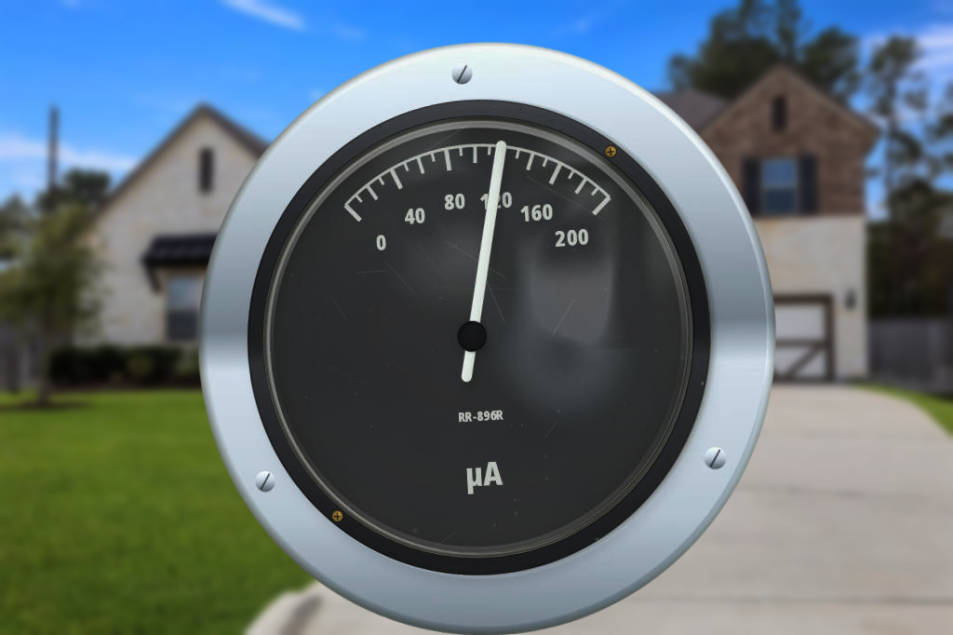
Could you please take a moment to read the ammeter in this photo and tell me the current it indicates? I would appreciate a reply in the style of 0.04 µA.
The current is 120 µA
